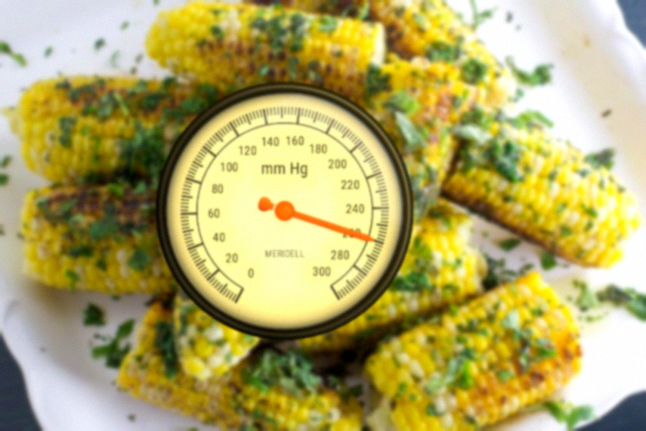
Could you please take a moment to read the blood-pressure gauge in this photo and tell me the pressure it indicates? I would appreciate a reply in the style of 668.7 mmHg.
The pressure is 260 mmHg
